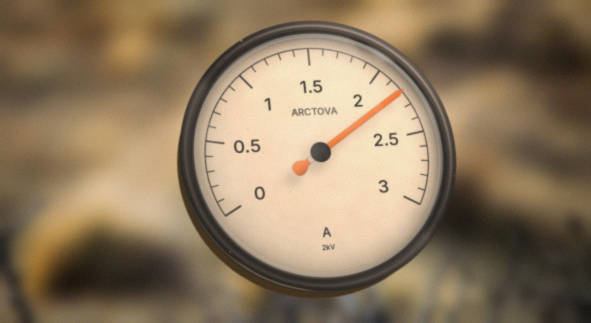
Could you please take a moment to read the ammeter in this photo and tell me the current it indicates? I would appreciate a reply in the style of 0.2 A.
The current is 2.2 A
